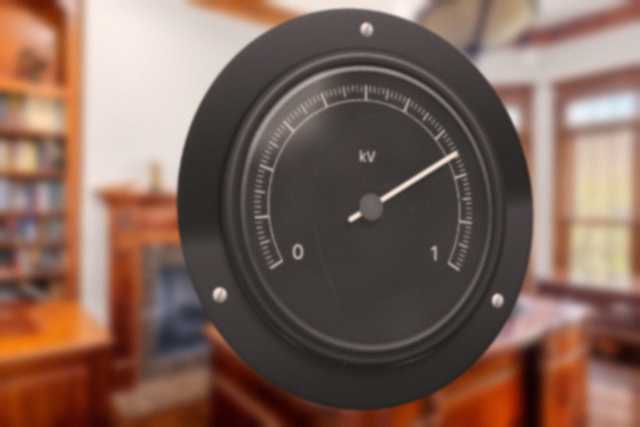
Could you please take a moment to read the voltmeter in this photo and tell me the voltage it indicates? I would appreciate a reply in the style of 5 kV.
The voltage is 0.75 kV
